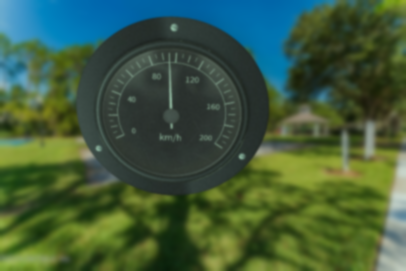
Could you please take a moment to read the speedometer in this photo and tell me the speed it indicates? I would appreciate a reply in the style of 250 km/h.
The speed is 95 km/h
